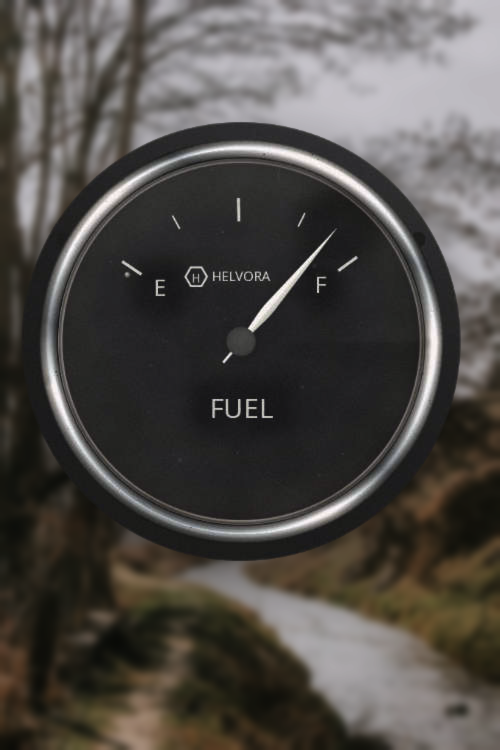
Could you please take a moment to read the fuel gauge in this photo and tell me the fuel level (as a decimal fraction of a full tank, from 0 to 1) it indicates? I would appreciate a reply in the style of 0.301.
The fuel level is 0.875
